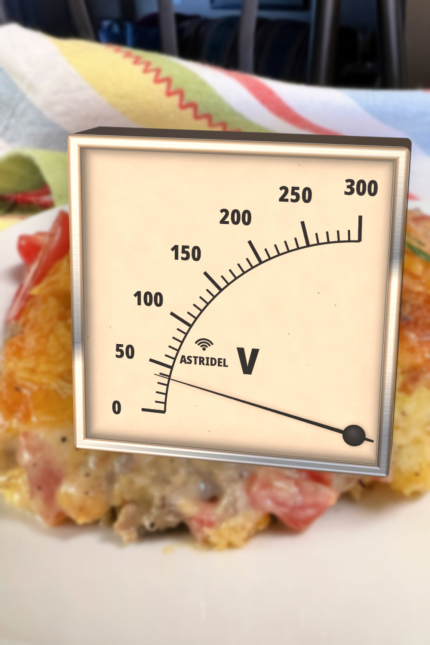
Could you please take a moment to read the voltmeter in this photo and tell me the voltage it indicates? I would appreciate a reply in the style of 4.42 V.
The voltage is 40 V
